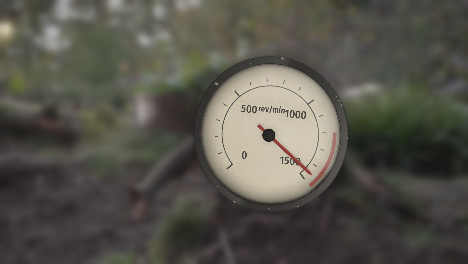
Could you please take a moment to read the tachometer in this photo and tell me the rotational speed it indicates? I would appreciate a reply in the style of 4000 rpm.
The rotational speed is 1450 rpm
